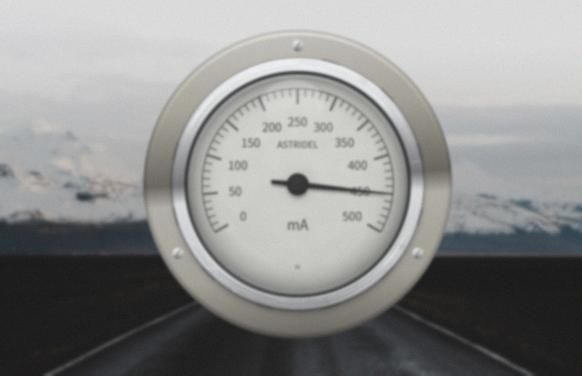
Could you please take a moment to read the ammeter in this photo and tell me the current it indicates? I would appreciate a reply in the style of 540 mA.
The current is 450 mA
